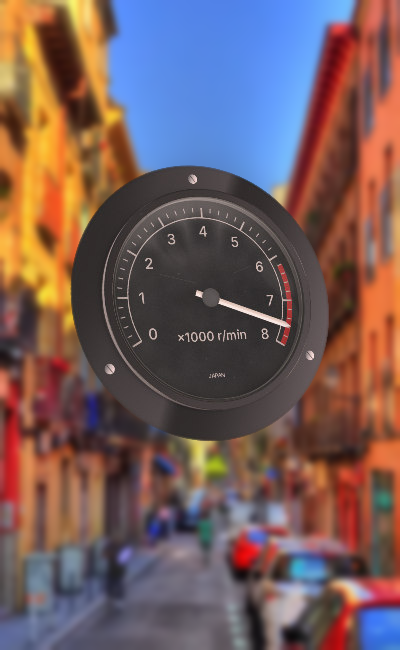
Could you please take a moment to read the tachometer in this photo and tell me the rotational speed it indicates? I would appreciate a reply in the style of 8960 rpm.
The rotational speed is 7600 rpm
